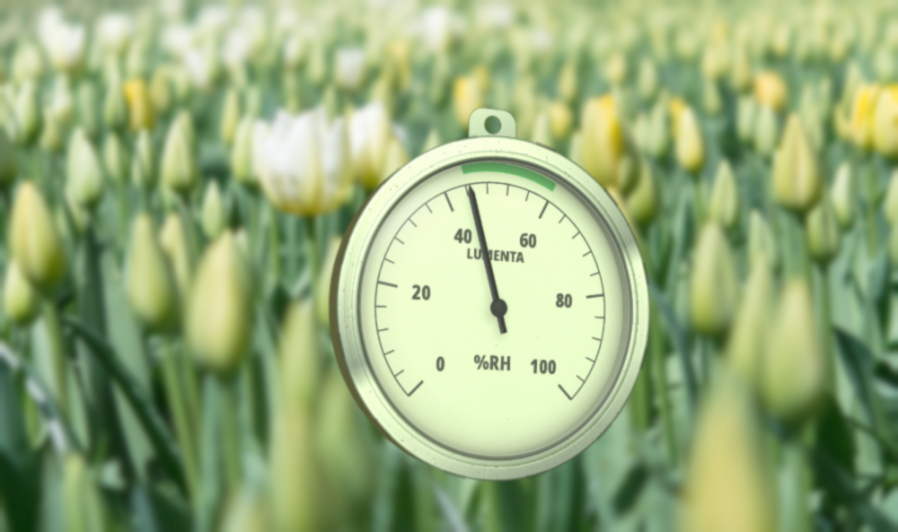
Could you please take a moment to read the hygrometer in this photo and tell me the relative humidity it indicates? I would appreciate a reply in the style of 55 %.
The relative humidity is 44 %
